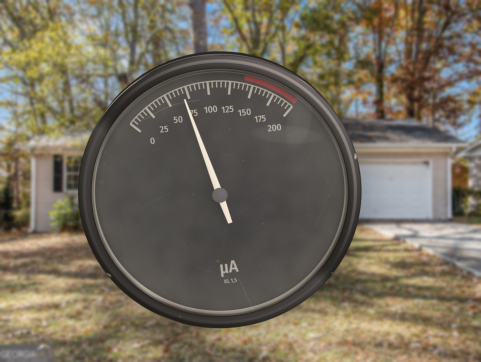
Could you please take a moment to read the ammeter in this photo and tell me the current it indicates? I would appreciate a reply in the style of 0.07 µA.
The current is 70 µA
